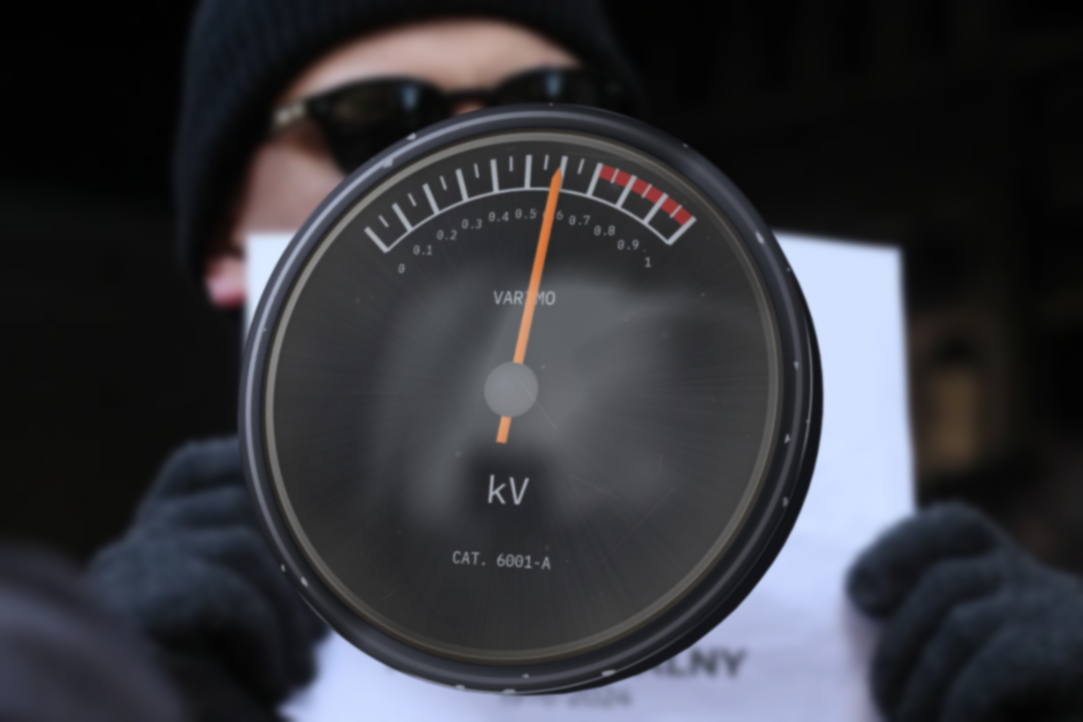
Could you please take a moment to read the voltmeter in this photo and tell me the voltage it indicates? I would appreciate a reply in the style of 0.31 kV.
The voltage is 0.6 kV
